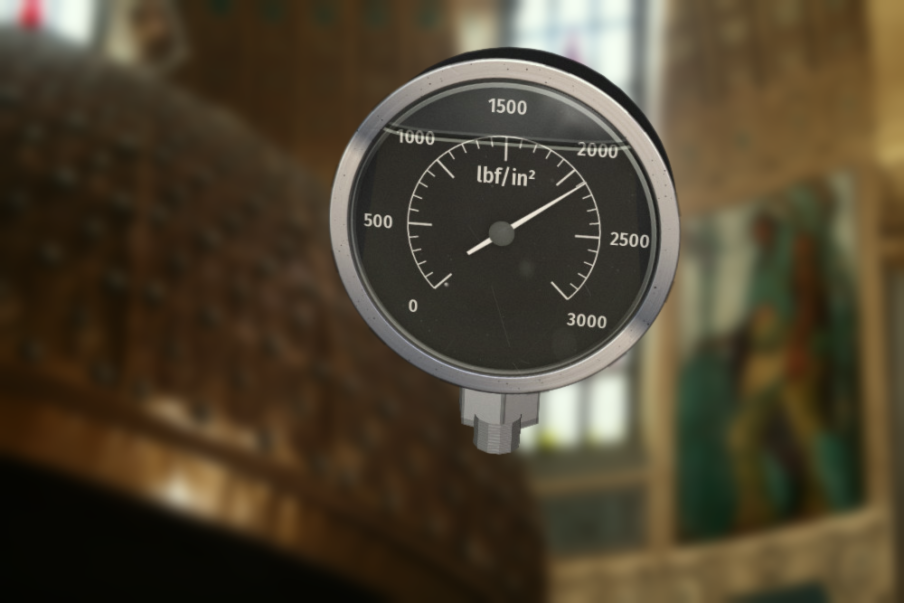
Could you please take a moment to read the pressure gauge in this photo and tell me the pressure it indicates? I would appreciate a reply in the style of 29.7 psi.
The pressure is 2100 psi
